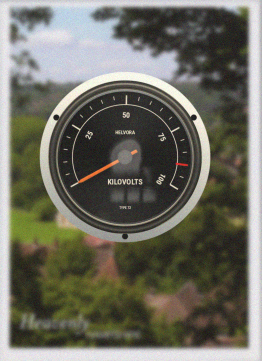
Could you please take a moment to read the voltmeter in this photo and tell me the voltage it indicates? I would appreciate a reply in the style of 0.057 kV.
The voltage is 0 kV
